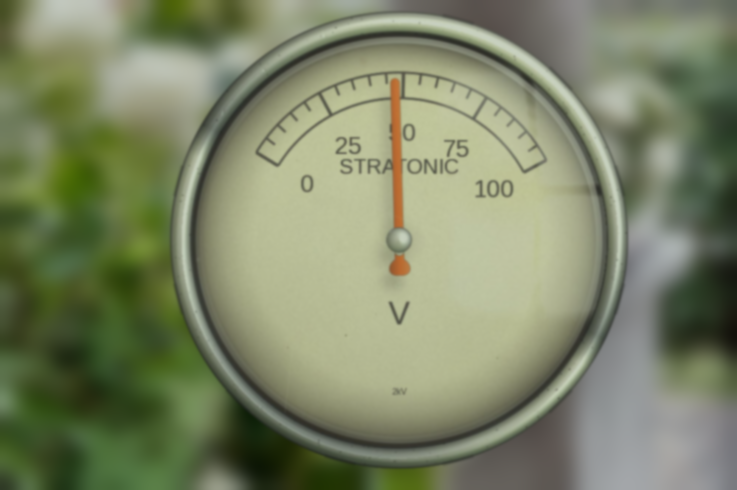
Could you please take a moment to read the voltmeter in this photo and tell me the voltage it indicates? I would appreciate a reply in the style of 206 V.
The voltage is 47.5 V
